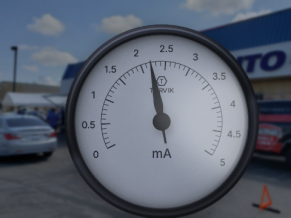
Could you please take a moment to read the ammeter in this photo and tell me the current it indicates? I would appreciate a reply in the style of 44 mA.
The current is 2.2 mA
